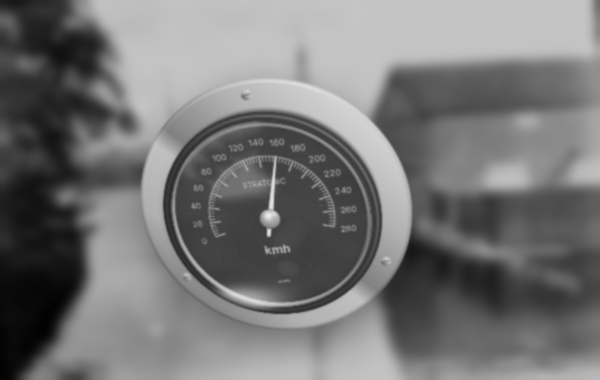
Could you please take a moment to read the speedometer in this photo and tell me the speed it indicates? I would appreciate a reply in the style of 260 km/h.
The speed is 160 km/h
